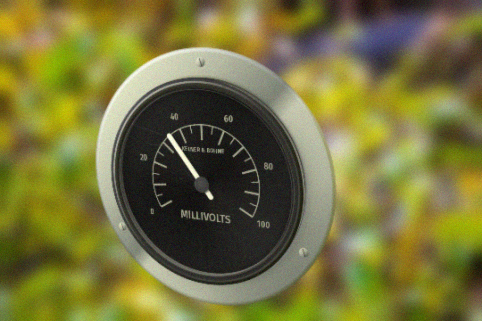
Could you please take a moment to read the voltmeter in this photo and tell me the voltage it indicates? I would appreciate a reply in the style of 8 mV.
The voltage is 35 mV
